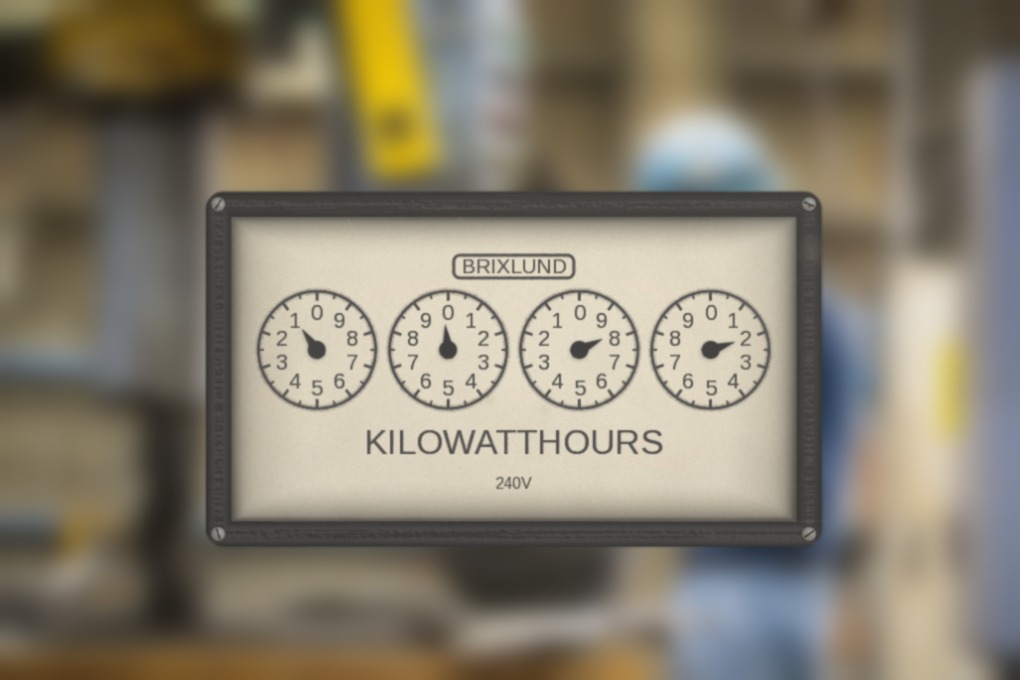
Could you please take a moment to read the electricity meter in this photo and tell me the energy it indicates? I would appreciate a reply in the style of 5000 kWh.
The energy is 982 kWh
